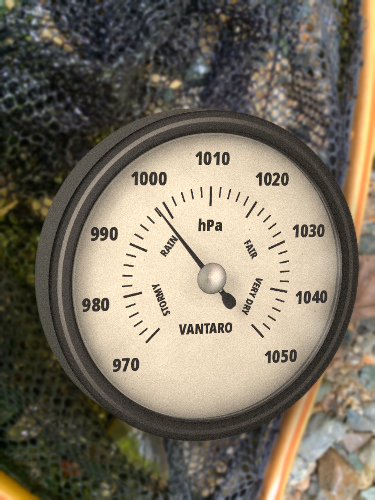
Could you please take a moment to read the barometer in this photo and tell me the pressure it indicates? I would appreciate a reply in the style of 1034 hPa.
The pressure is 998 hPa
